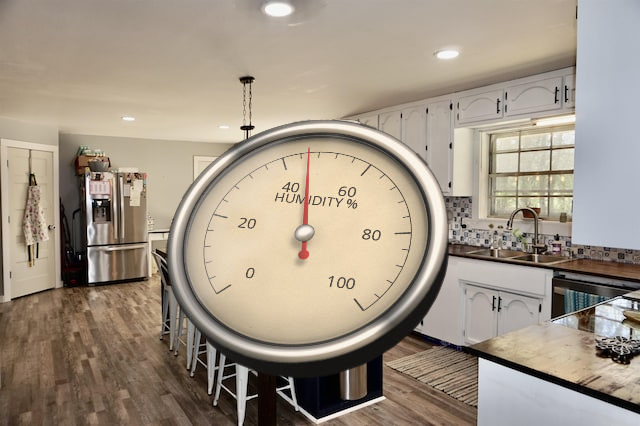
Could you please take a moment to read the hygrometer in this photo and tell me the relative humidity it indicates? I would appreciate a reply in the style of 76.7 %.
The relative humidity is 46 %
